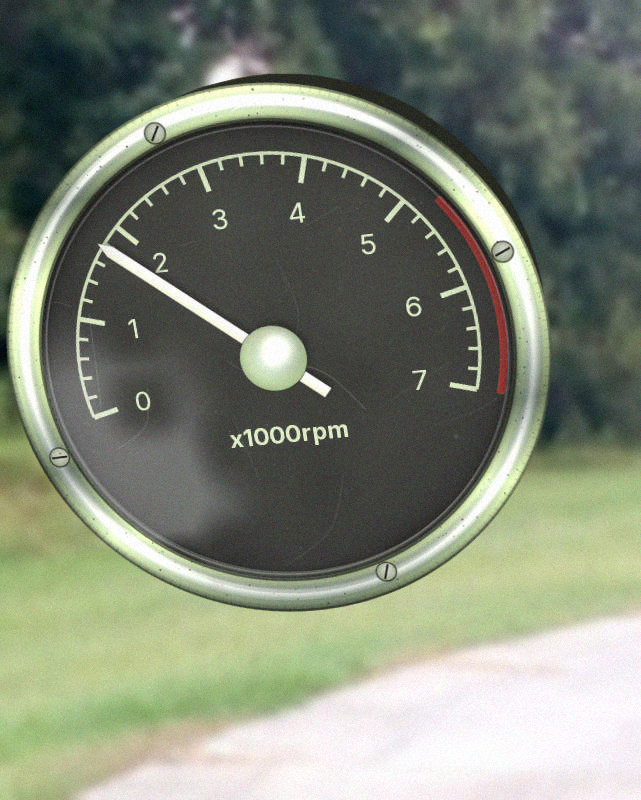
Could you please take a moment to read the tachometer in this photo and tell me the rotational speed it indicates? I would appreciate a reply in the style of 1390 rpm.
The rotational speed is 1800 rpm
